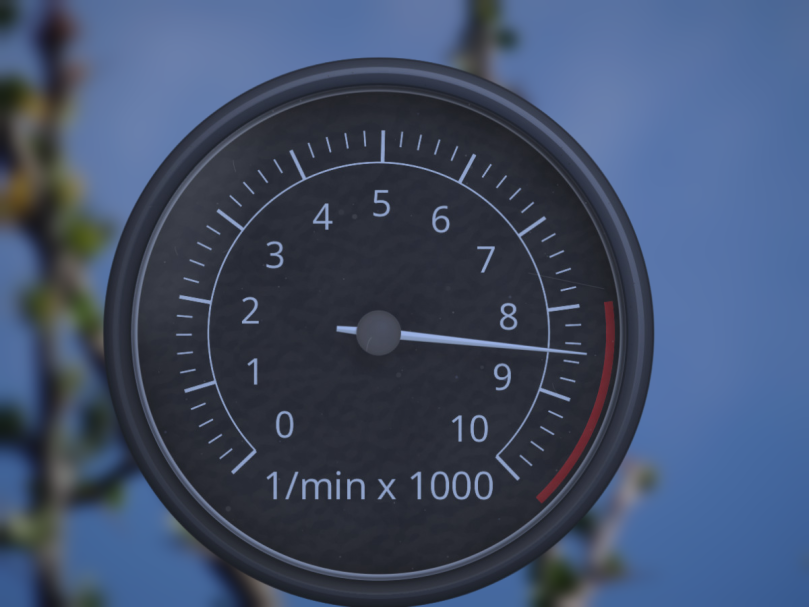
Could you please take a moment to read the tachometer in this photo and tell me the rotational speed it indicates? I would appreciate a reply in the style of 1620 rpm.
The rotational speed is 8500 rpm
